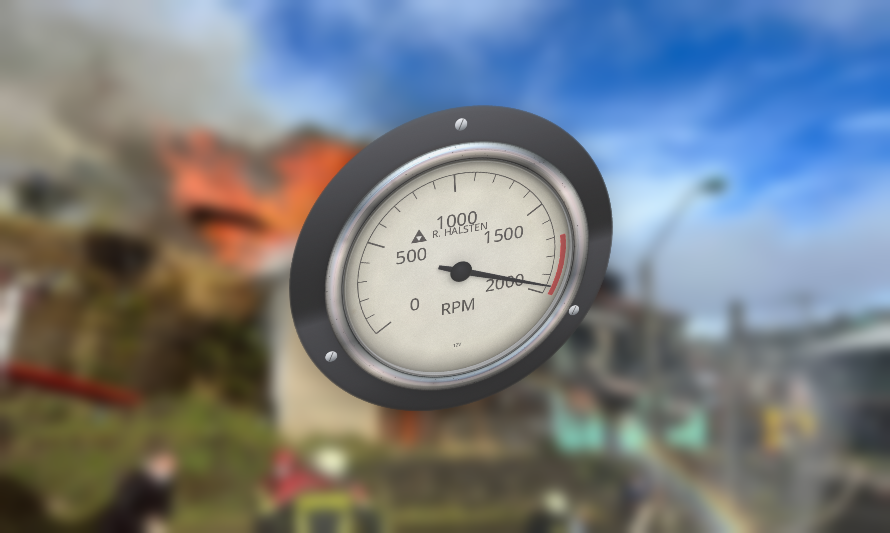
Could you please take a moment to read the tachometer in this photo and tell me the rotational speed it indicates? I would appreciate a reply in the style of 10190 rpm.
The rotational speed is 1950 rpm
